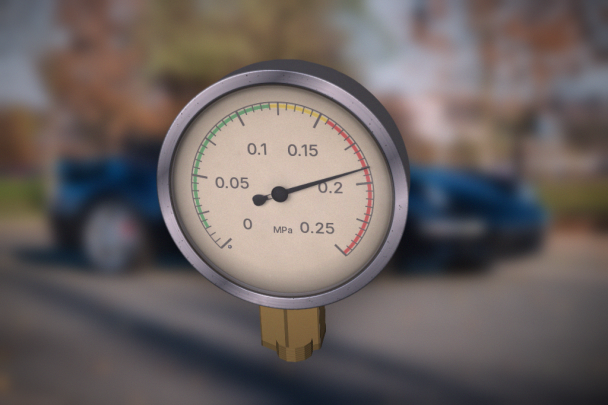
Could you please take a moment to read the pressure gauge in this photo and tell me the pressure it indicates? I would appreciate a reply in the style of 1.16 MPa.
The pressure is 0.19 MPa
